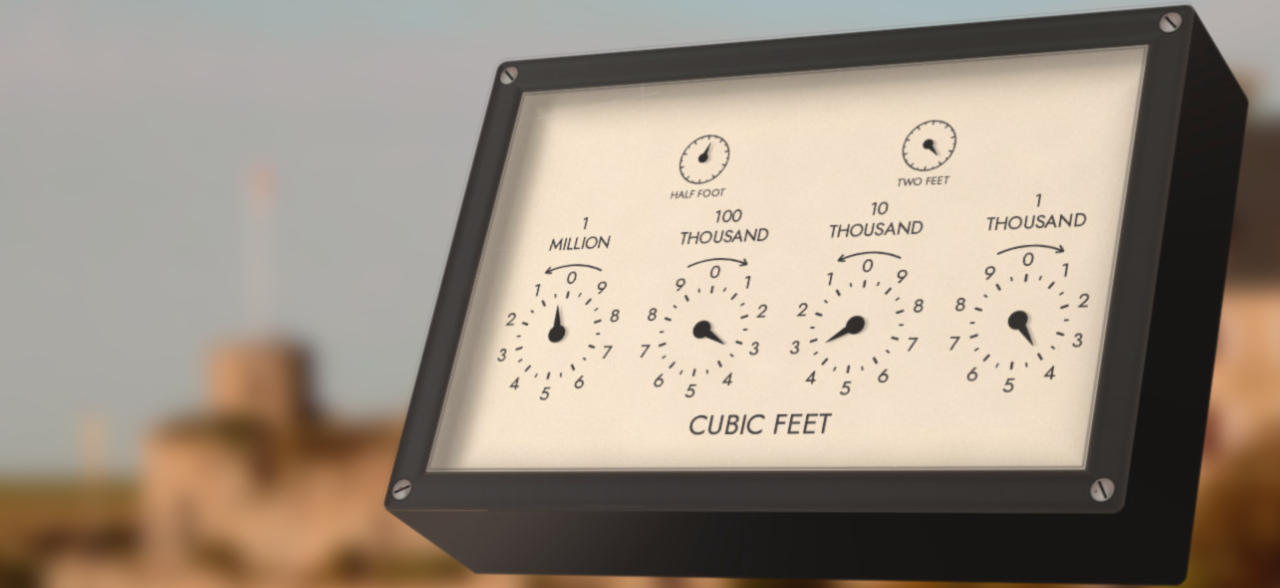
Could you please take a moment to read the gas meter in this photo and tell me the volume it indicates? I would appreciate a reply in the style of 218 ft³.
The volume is 33400 ft³
